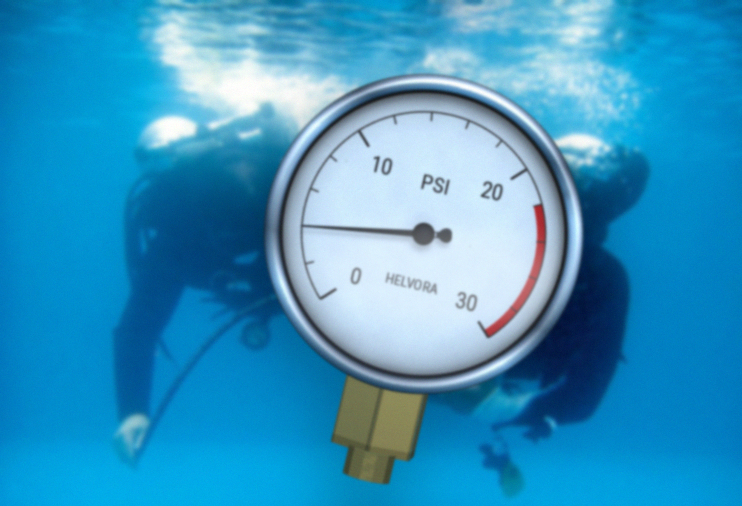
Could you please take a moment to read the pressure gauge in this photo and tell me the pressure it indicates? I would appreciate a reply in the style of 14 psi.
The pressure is 4 psi
